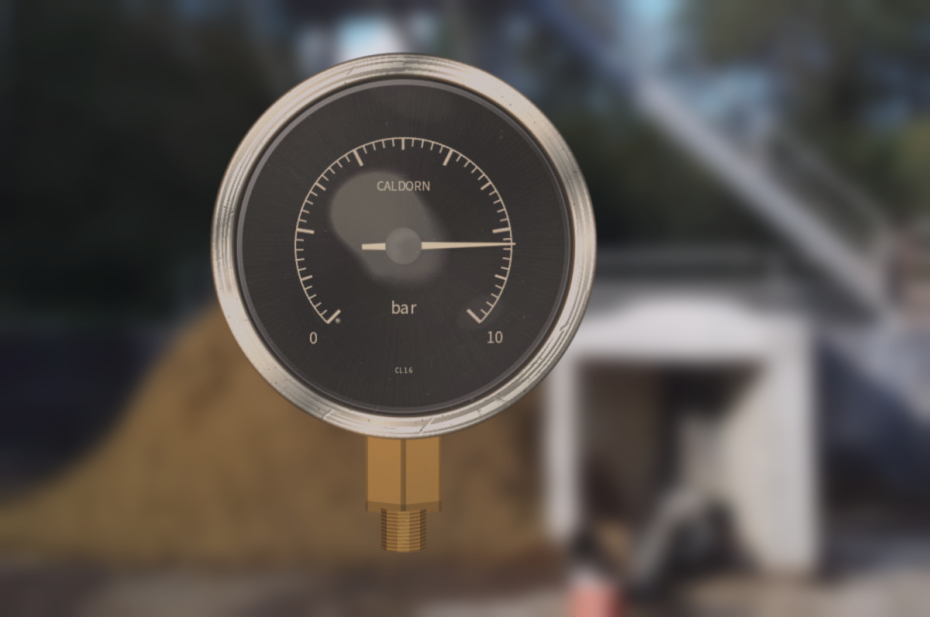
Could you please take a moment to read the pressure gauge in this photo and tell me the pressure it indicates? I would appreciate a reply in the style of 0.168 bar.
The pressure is 8.3 bar
